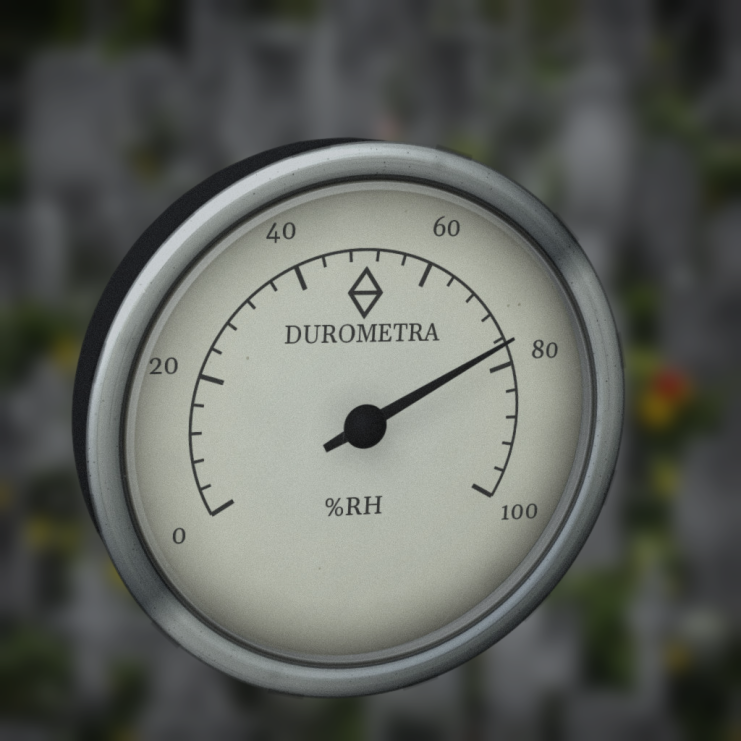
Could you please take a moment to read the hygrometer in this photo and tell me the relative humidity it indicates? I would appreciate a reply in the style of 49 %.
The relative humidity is 76 %
